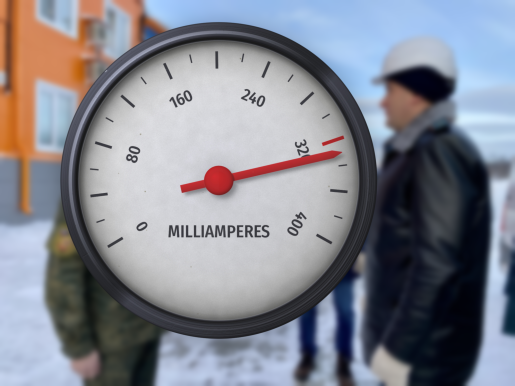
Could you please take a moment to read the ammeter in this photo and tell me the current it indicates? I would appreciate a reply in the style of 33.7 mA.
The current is 330 mA
